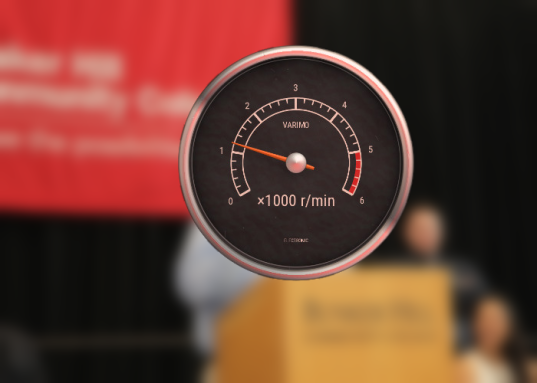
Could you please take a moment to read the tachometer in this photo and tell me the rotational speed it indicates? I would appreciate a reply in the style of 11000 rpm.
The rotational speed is 1200 rpm
